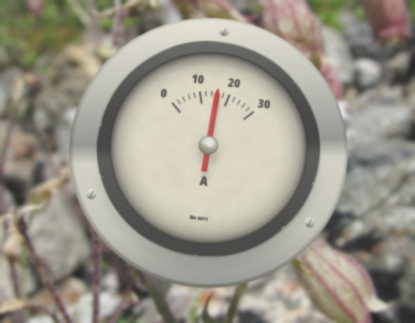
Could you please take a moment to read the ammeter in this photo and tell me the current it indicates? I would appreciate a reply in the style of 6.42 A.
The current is 16 A
